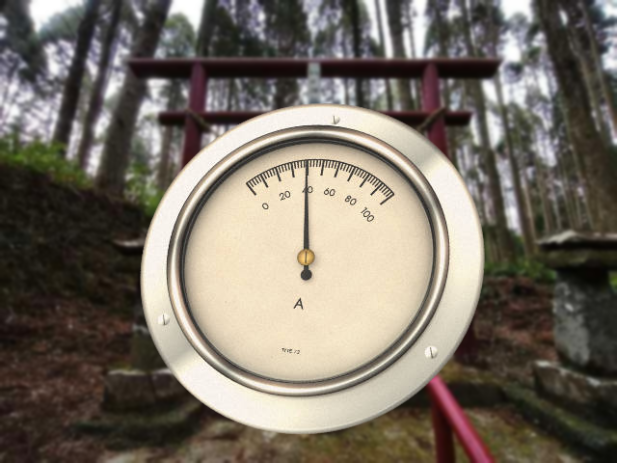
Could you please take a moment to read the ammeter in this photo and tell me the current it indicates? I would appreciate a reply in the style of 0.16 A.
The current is 40 A
